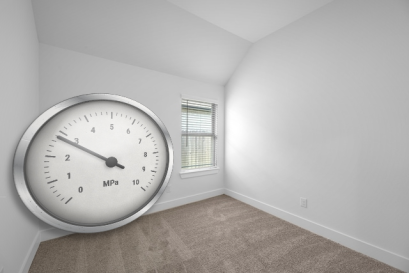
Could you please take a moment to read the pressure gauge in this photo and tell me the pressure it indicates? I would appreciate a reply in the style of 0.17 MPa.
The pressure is 2.8 MPa
